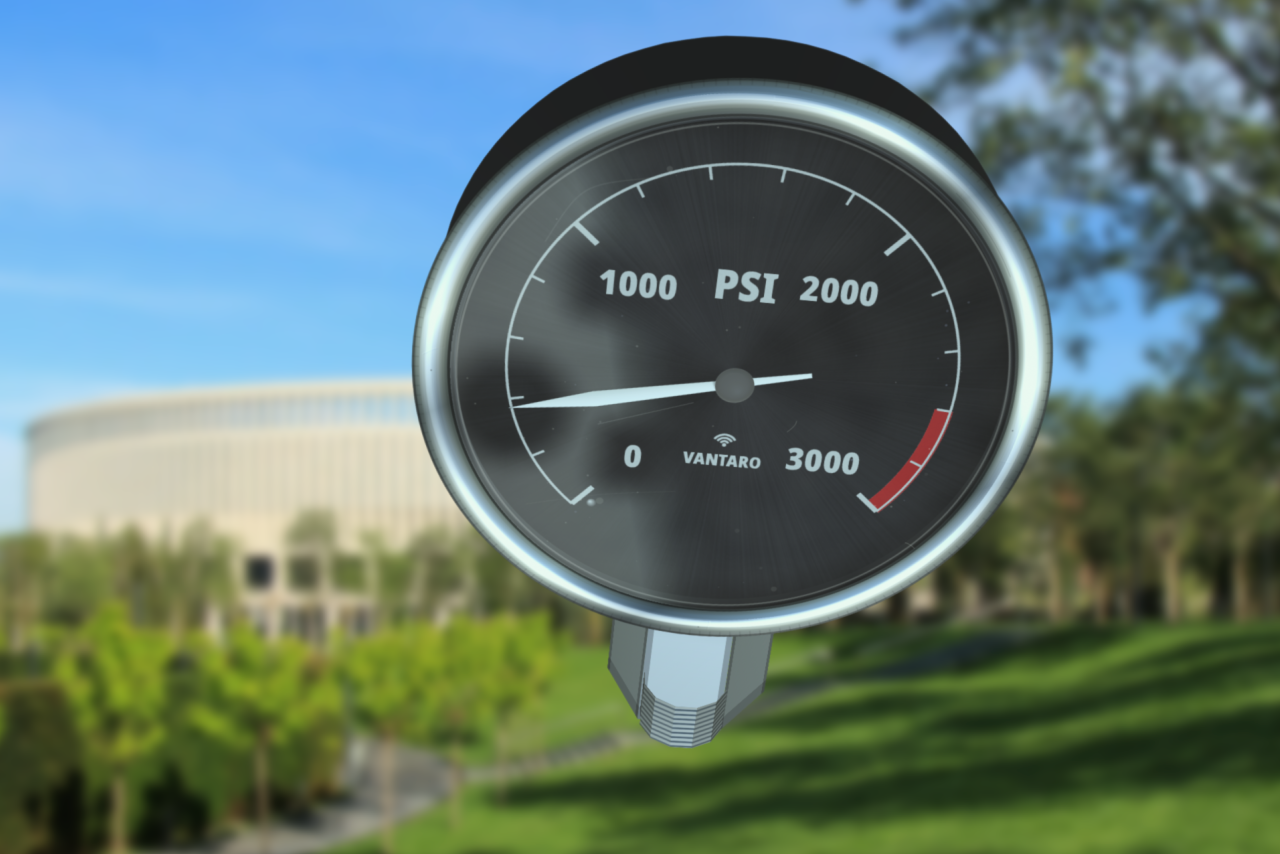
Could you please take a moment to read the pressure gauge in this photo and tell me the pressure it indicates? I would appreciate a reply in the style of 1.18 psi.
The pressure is 400 psi
